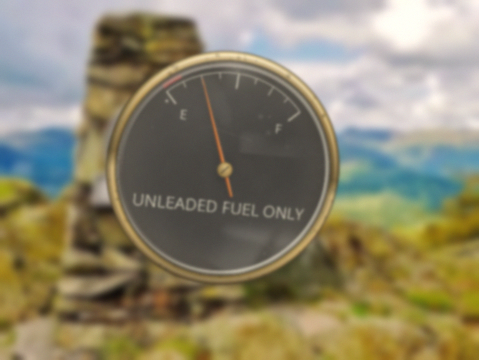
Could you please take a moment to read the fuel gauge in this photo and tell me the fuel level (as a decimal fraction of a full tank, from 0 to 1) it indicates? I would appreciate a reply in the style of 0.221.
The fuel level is 0.25
